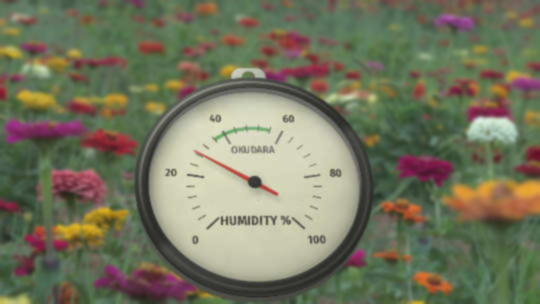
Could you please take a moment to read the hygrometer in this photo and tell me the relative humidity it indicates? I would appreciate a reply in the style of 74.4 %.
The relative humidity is 28 %
